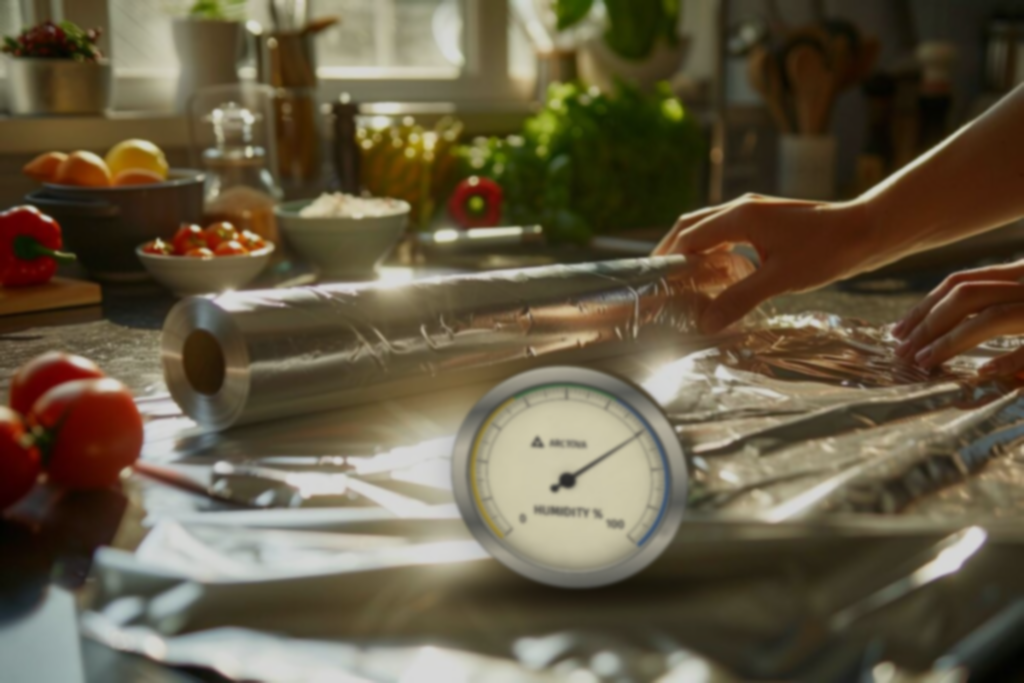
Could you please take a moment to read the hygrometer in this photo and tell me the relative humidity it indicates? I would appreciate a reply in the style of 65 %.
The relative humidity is 70 %
